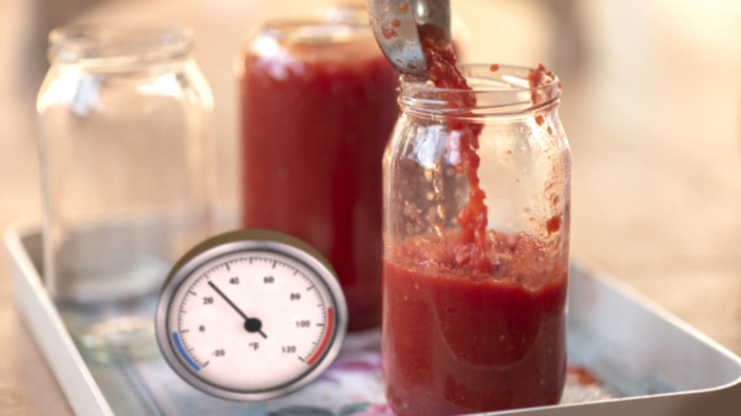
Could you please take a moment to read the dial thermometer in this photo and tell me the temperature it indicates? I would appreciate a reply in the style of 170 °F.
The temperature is 30 °F
